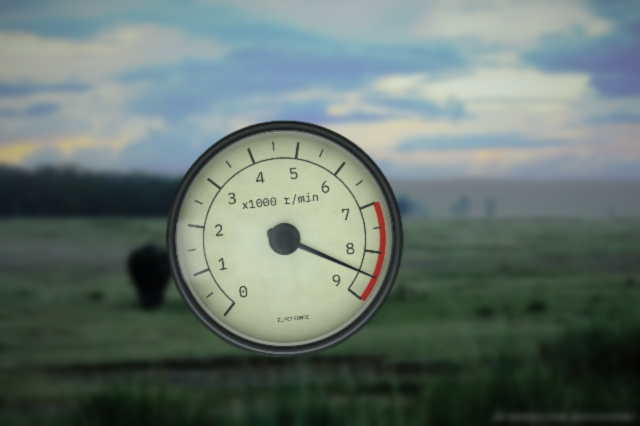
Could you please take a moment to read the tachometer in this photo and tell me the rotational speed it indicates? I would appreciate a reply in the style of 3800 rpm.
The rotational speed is 8500 rpm
